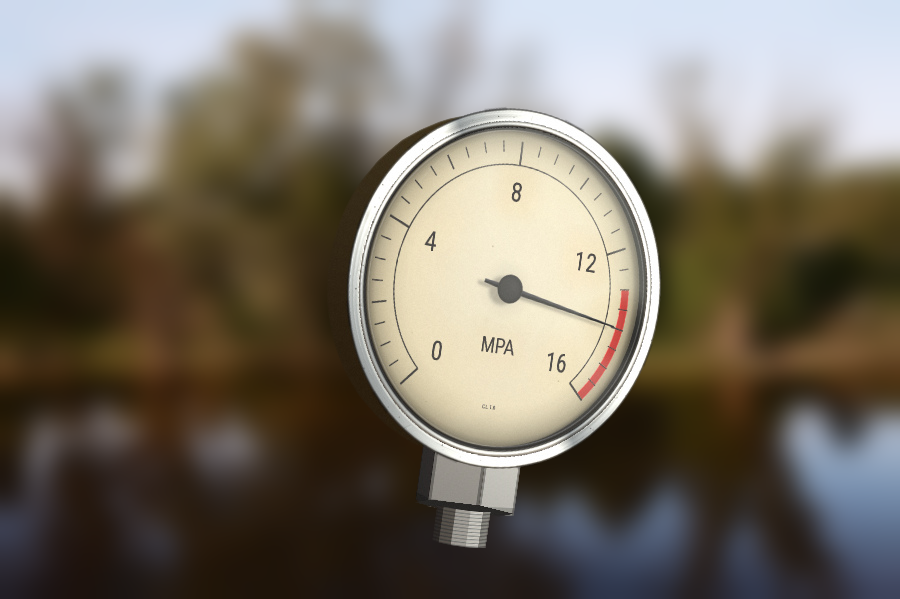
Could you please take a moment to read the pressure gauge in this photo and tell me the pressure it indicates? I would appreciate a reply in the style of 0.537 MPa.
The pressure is 14 MPa
